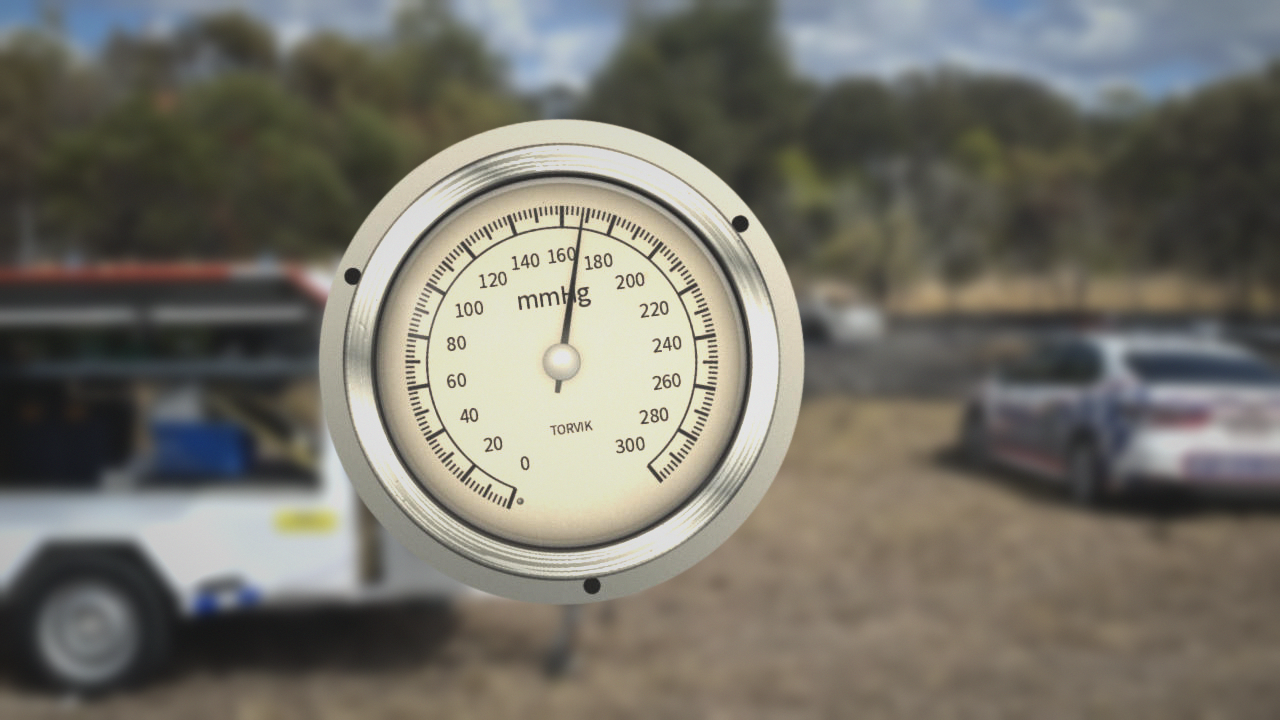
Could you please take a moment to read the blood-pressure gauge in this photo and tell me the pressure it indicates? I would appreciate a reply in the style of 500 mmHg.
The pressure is 168 mmHg
